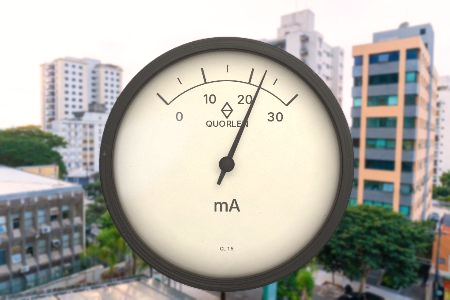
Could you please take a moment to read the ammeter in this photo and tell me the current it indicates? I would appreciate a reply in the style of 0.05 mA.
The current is 22.5 mA
